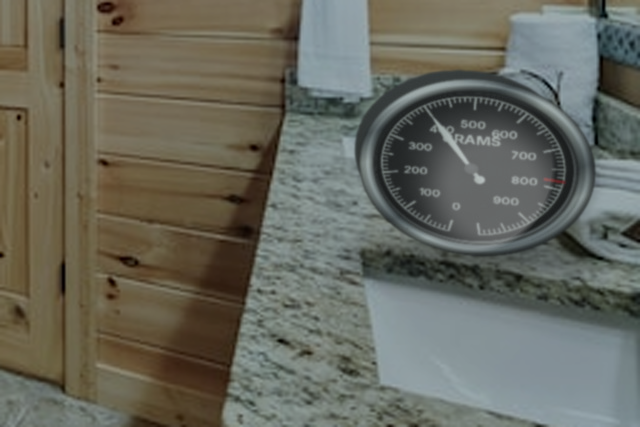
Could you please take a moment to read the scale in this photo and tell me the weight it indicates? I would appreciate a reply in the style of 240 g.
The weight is 400 g
